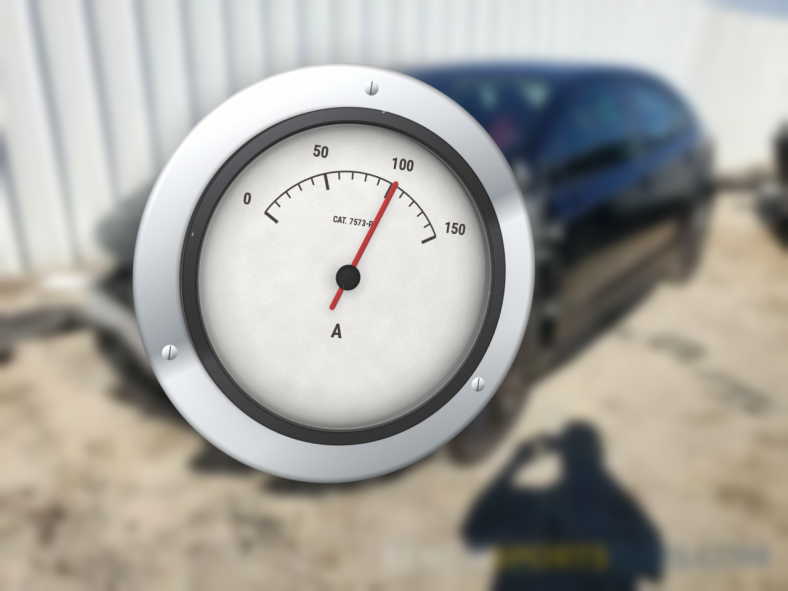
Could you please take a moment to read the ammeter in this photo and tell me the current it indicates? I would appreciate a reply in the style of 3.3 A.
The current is 100 A
